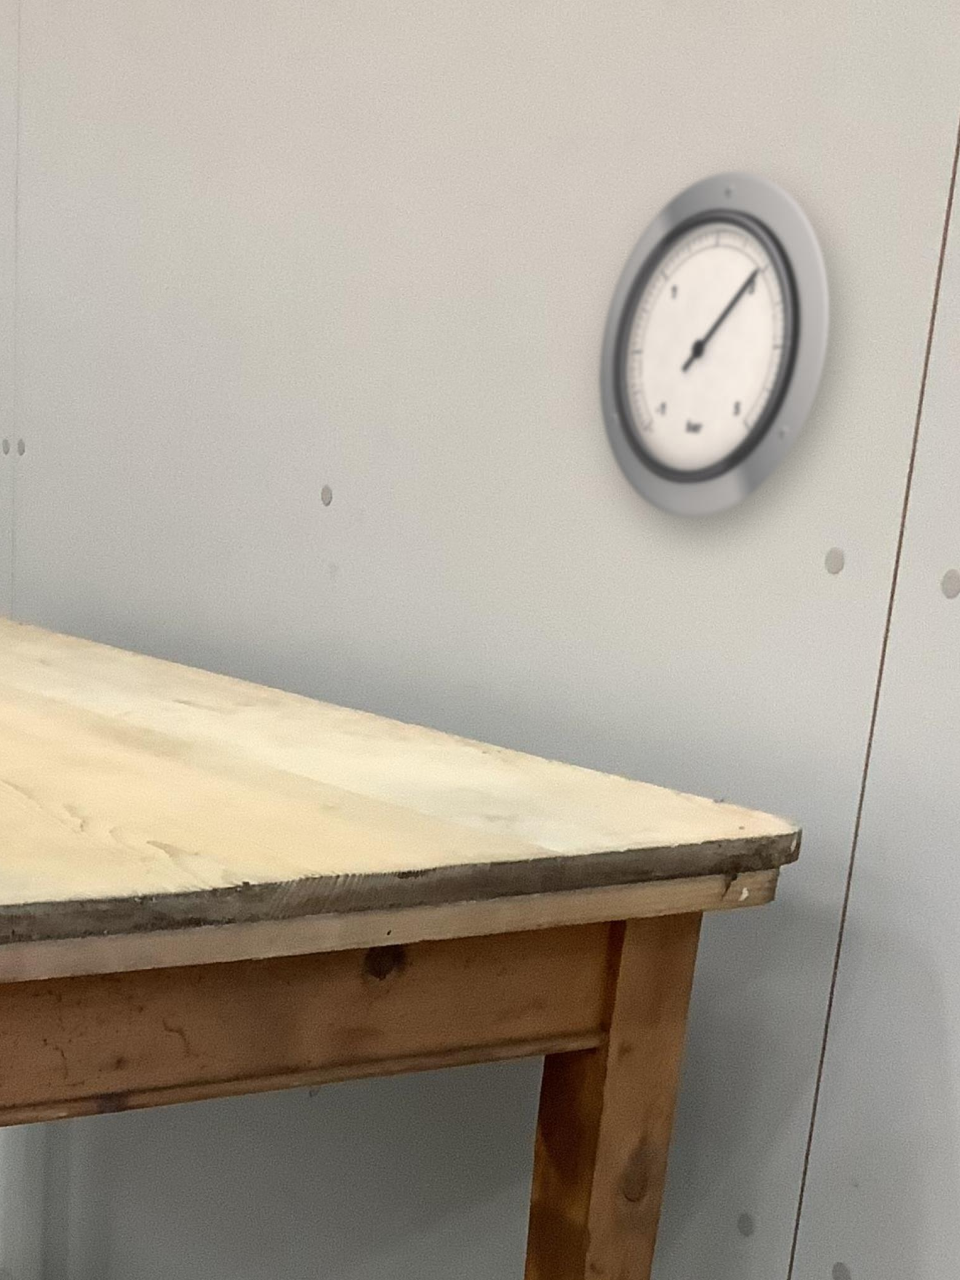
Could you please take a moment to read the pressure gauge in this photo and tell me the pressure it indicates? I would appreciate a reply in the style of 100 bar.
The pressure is 3 bar
